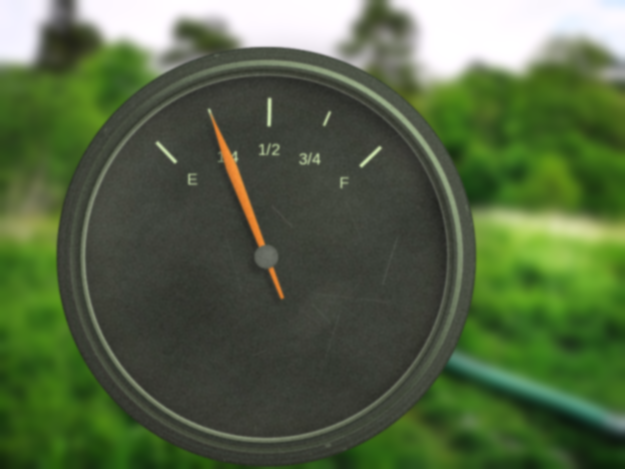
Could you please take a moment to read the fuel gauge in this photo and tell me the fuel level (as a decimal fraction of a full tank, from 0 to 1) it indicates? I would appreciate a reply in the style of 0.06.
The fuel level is 0.25
